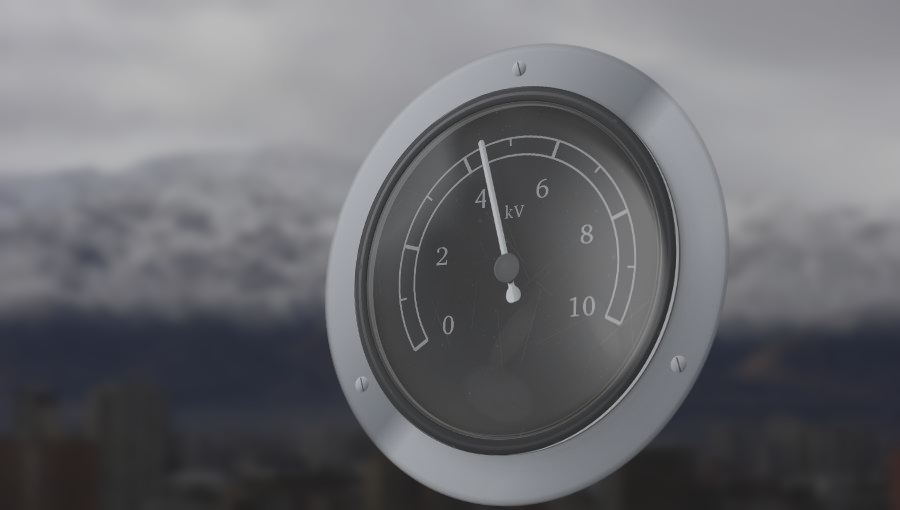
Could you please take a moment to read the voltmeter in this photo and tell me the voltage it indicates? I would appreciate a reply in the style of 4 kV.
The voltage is 4.5 kV
